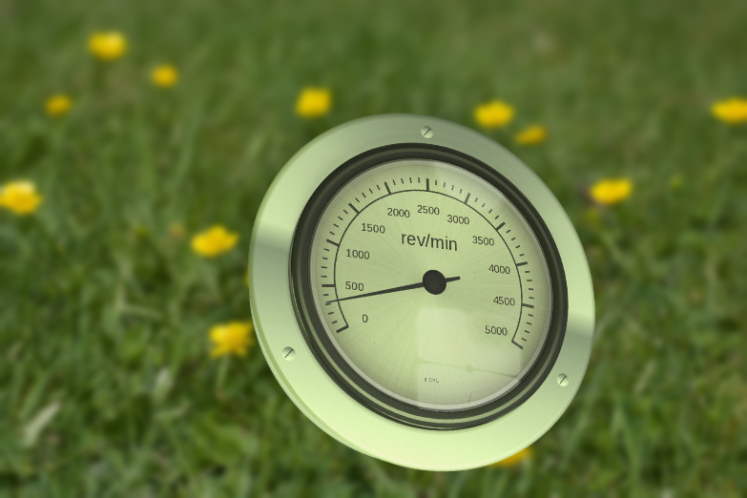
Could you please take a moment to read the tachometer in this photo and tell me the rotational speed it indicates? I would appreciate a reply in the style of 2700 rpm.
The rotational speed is 300 rpm
